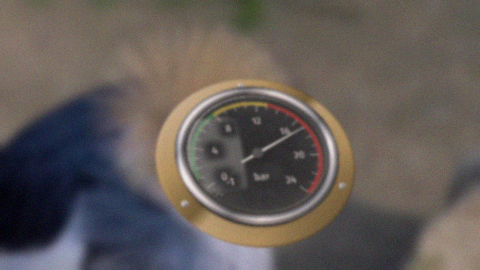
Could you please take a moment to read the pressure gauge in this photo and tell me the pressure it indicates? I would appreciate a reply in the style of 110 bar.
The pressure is 17 bar
